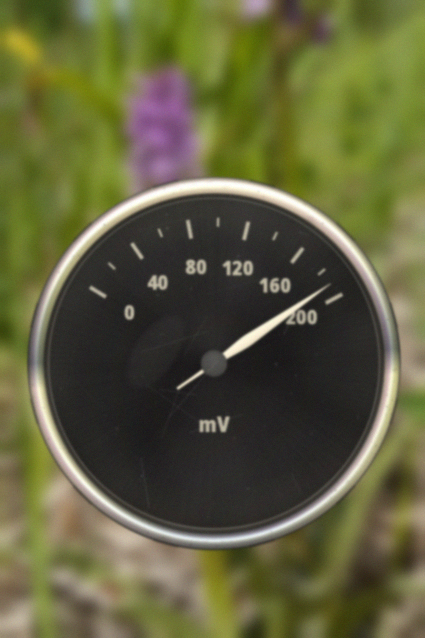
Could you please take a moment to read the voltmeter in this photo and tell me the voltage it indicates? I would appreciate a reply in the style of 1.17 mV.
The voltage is 190 mV
